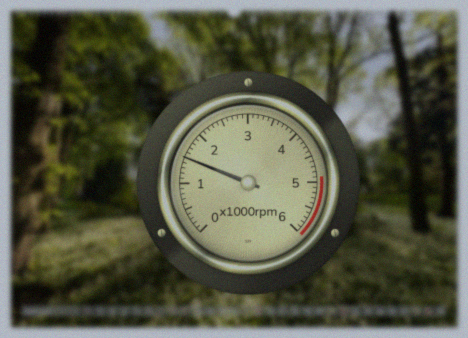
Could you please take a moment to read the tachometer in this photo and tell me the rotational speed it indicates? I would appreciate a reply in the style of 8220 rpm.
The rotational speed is 1500 rpm
